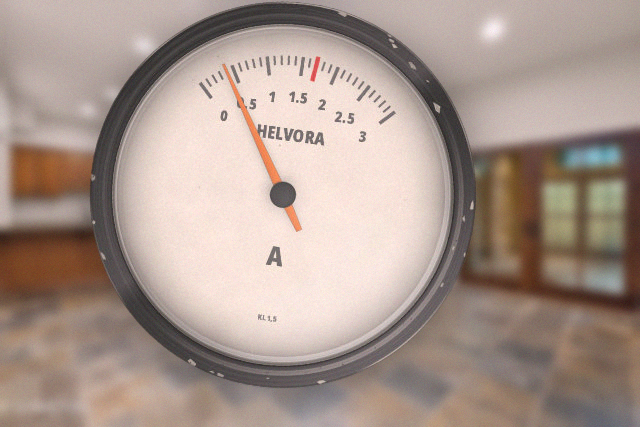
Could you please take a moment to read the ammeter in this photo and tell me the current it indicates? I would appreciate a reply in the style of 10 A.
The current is 0.4 A
